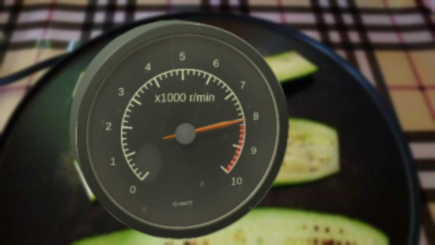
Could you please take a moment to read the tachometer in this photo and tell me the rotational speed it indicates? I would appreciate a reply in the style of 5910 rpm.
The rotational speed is 8000 rpm
